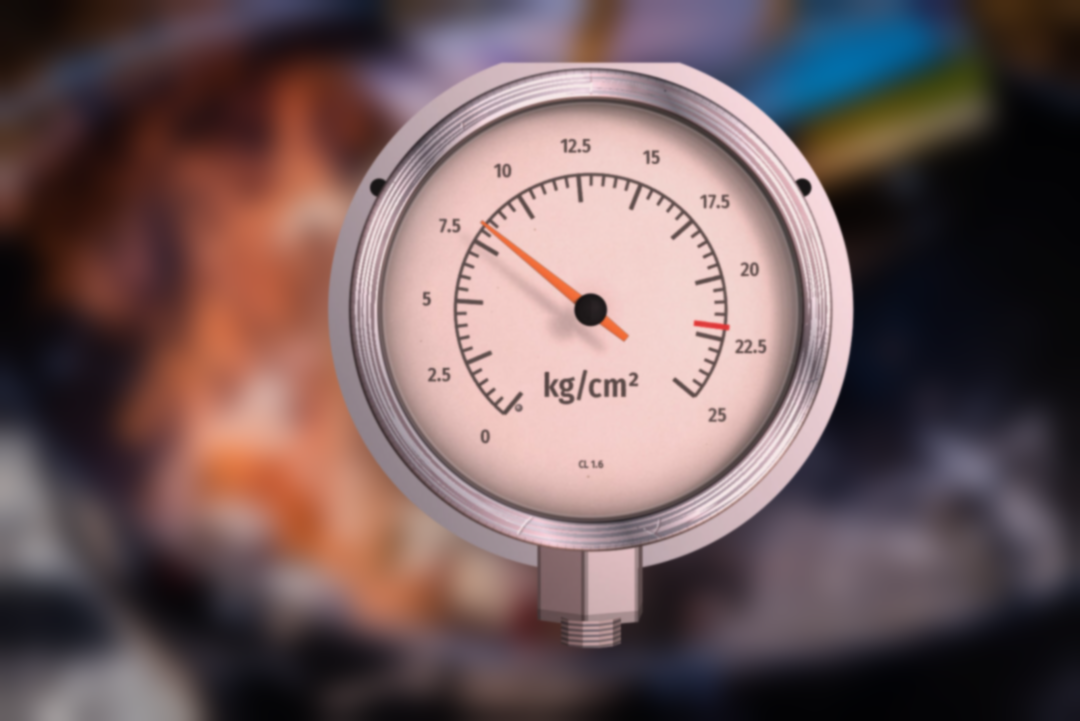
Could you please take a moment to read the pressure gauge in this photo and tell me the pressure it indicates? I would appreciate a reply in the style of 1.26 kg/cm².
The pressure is 8.25 kg/cm²
